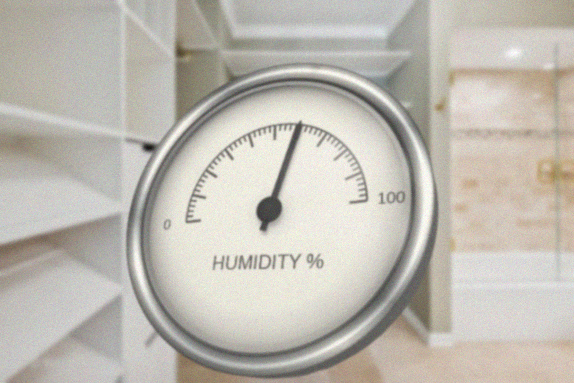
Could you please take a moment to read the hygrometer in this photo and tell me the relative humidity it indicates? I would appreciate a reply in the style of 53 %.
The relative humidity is 60 %
